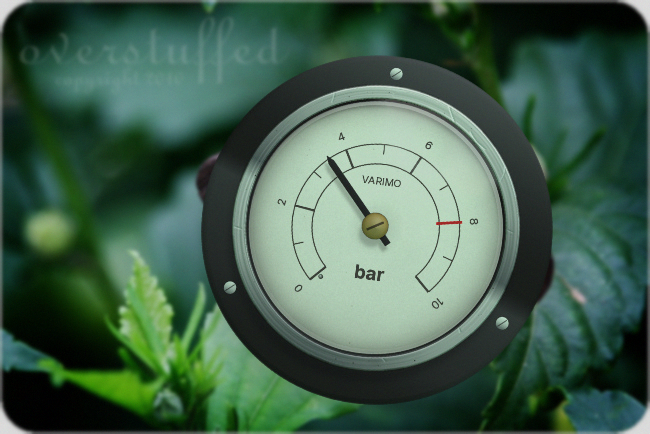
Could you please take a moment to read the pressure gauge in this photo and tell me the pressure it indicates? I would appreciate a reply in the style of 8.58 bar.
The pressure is 3.5 bar
